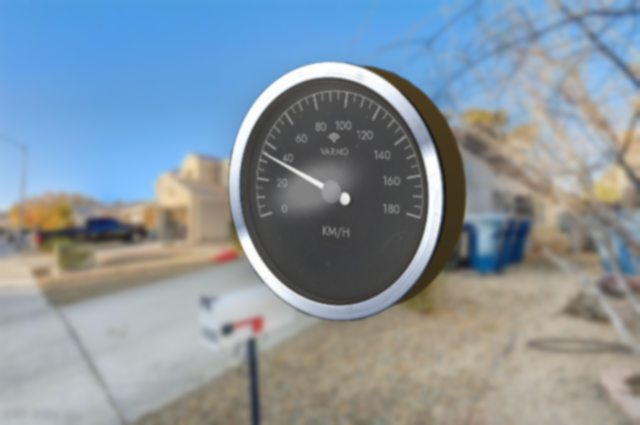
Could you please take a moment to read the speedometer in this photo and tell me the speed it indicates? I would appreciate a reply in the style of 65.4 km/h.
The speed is 35 km/h
